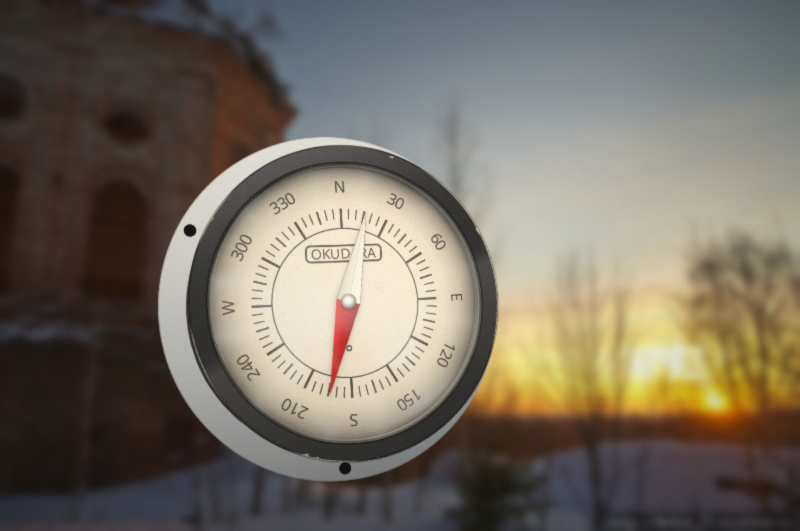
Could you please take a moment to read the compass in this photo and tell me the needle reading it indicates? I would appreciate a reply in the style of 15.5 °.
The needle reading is 195 °
